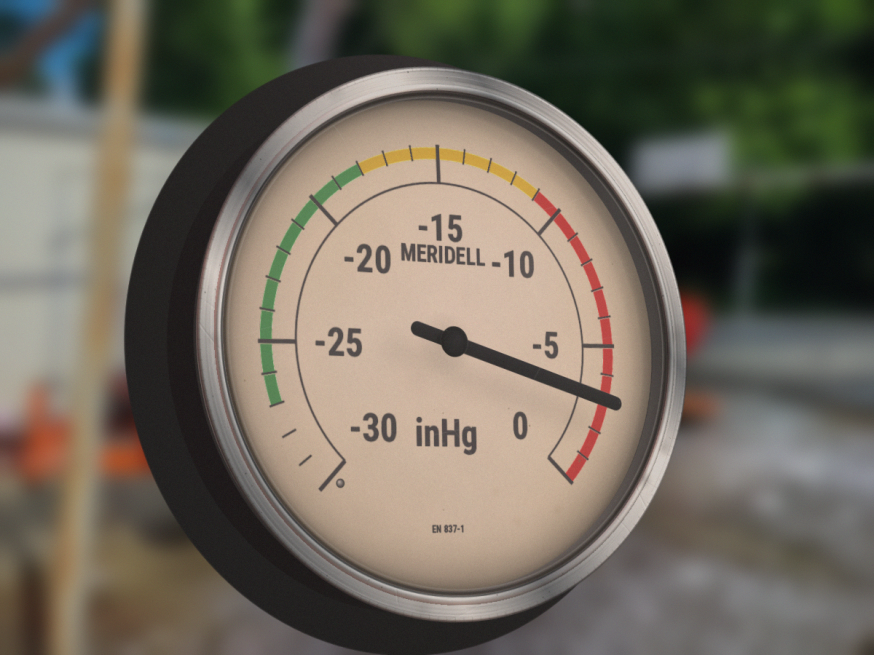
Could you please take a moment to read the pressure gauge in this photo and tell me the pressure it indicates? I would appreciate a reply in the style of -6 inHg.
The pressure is -3 inHg
